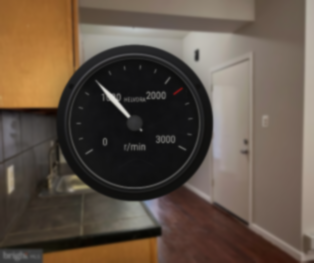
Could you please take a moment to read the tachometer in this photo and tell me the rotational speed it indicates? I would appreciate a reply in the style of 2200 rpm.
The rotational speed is 1000 rpm
